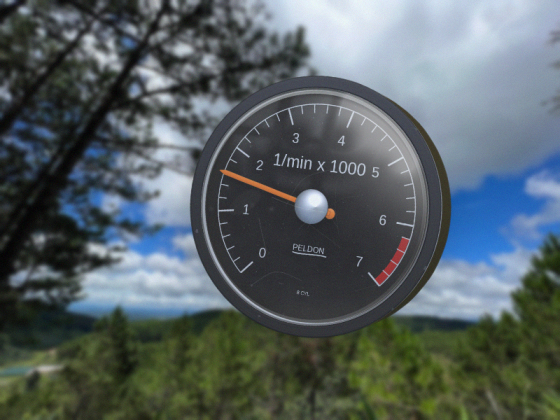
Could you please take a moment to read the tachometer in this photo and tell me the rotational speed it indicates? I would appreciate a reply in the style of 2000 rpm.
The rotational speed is 1600 rpm
